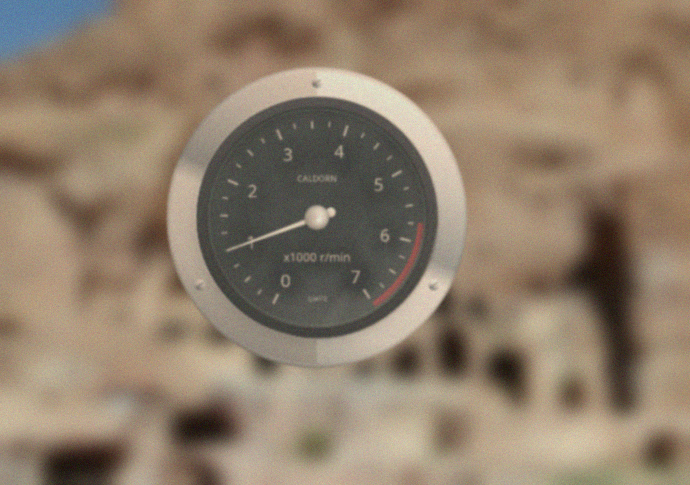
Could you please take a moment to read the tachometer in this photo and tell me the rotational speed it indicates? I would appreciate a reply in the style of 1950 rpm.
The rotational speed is 1000 rpm
